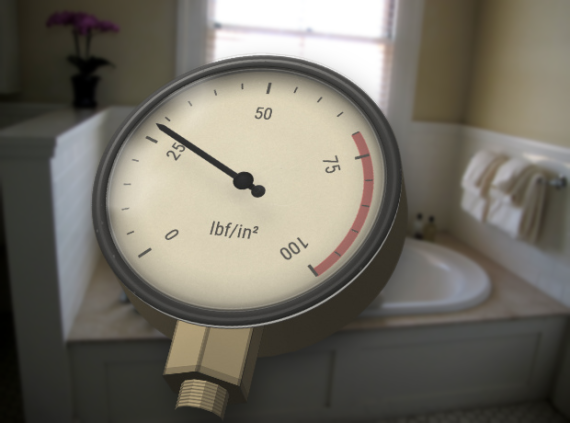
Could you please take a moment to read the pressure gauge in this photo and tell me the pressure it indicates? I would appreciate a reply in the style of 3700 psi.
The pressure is 27.5 psi
